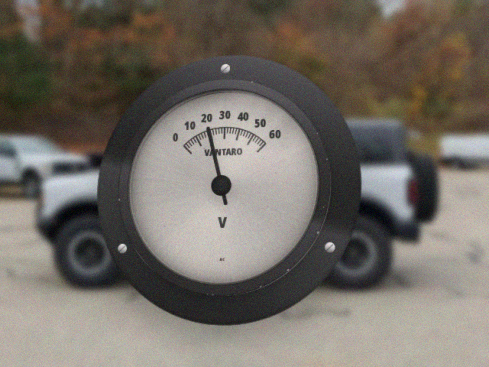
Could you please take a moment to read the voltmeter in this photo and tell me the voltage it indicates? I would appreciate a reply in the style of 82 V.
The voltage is 20 V
